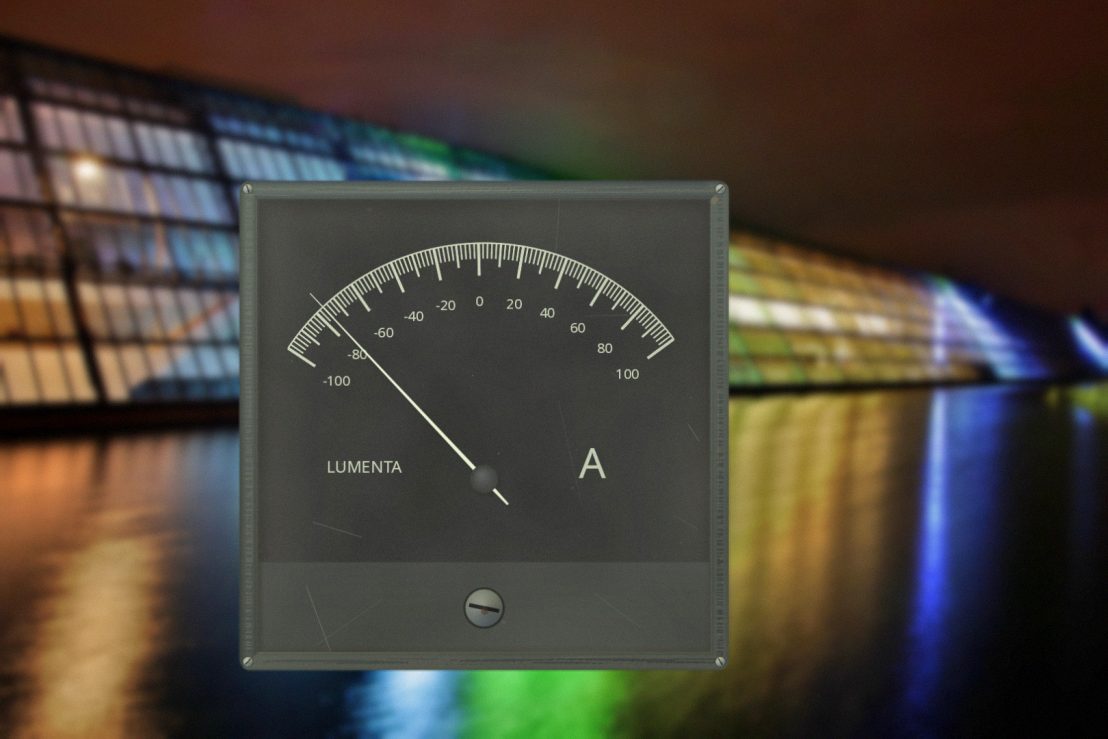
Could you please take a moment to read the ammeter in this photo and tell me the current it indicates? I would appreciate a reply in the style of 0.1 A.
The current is -76 A
